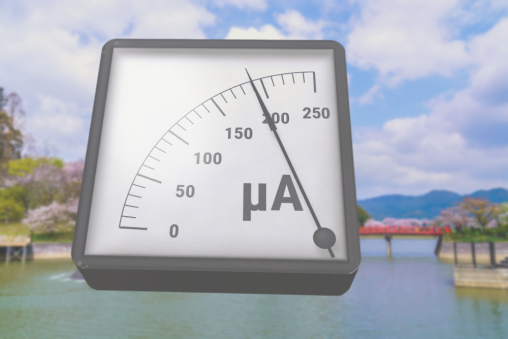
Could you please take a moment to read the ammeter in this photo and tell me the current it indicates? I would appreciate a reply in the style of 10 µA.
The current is 190 µA
